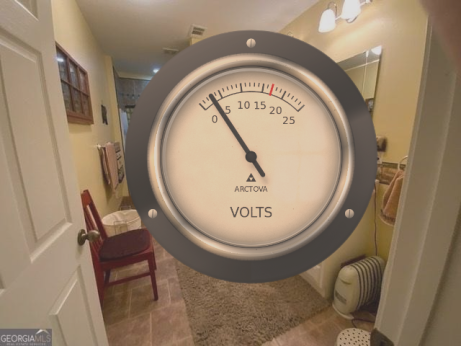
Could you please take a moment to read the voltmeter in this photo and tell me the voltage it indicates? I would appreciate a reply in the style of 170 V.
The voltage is 3 V
